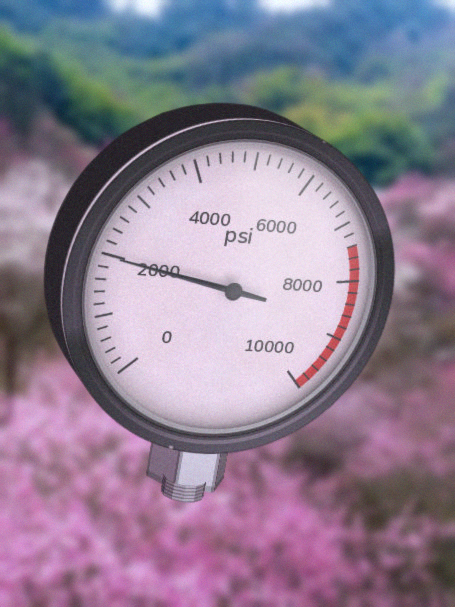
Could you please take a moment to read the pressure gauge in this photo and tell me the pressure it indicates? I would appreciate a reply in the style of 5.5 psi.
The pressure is 2000 psi
